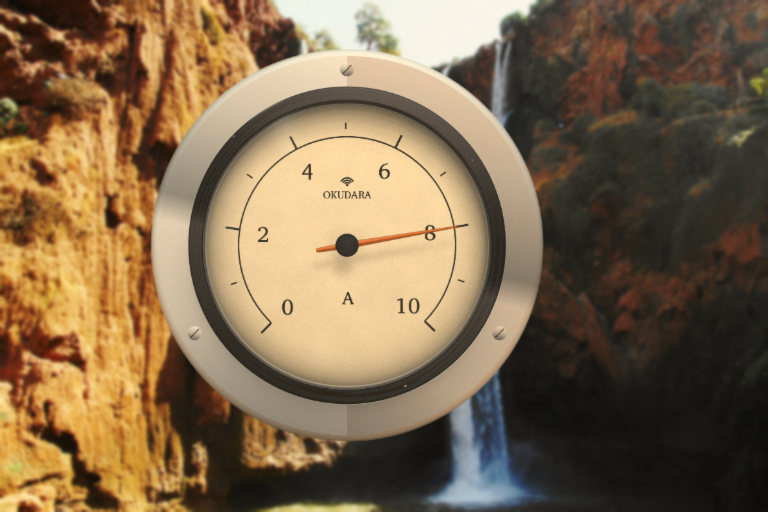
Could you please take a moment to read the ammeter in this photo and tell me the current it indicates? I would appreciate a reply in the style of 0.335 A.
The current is 8 A
